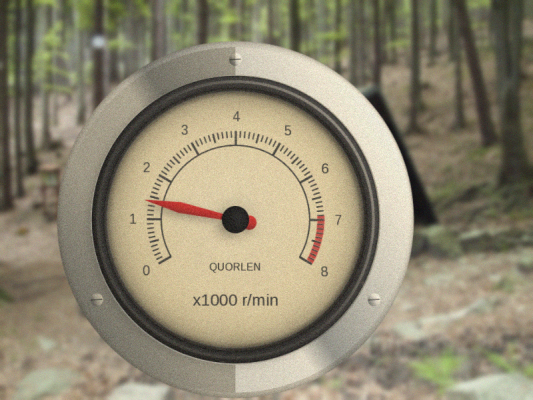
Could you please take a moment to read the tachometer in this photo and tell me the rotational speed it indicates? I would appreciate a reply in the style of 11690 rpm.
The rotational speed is 1400 rpm
